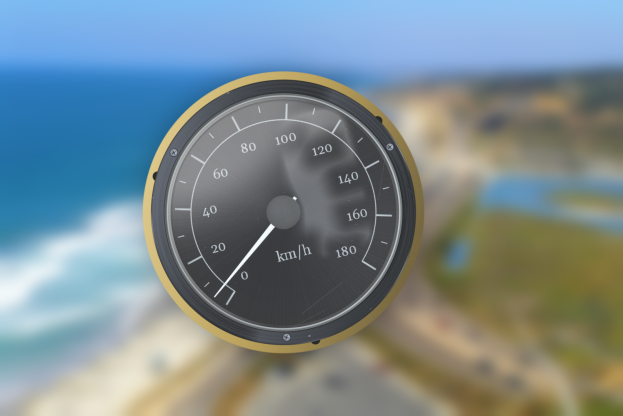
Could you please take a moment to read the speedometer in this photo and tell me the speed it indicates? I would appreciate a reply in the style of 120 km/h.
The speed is 5 km/h
